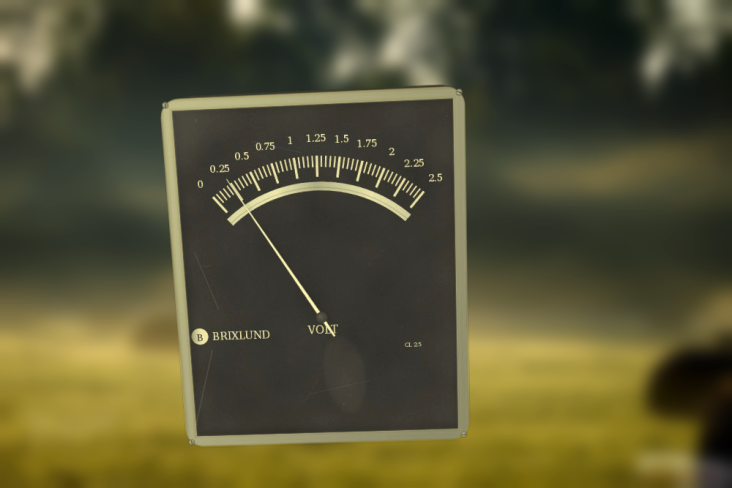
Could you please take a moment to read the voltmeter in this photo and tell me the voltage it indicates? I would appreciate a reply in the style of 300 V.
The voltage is 0.25 V
